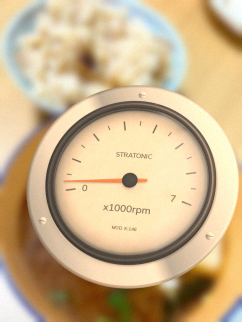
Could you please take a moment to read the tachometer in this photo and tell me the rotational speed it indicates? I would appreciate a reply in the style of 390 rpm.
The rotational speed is 250 rpm
